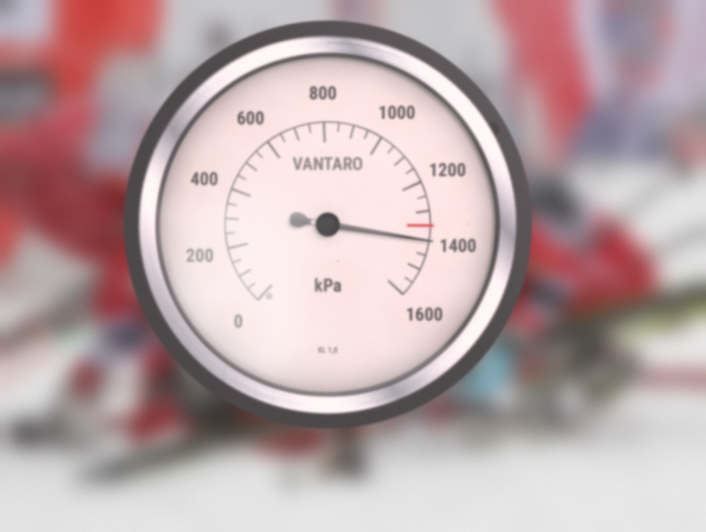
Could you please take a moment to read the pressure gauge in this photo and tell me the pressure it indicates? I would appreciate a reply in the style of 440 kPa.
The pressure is 1400 kPa
